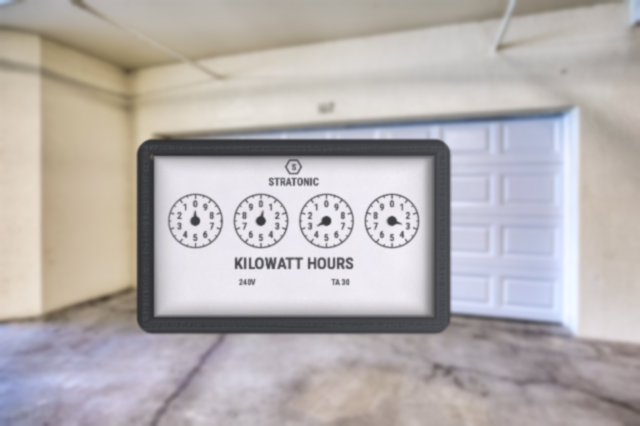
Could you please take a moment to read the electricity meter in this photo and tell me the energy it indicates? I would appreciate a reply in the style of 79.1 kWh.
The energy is 33 kWh
